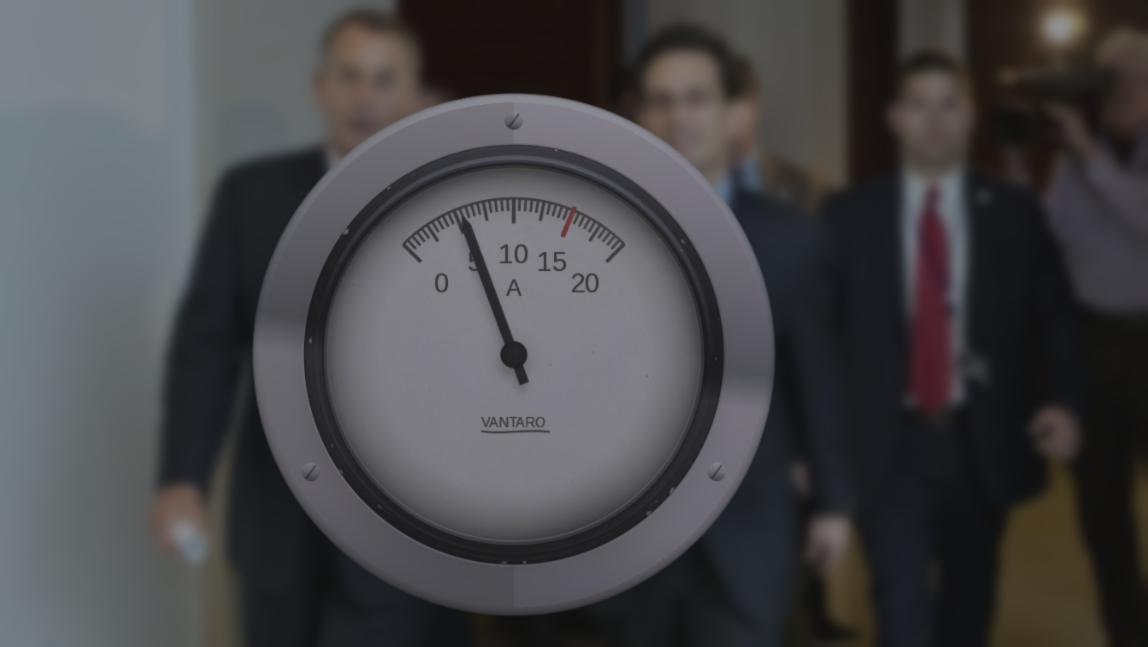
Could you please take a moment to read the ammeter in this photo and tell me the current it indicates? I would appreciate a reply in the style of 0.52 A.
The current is 5.5 A
